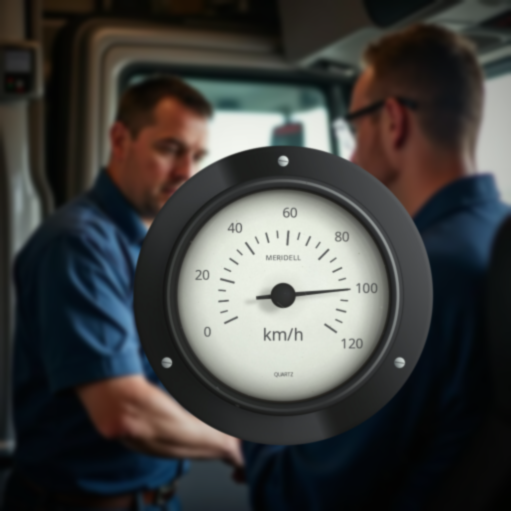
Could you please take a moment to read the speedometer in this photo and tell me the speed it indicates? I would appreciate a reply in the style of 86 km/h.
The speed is 100 km/h
